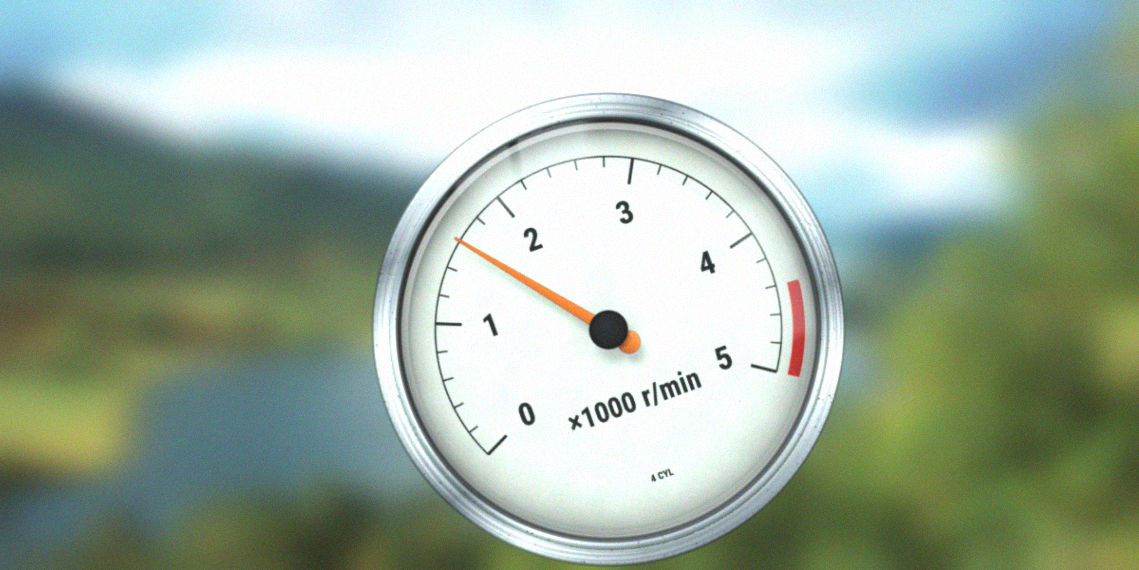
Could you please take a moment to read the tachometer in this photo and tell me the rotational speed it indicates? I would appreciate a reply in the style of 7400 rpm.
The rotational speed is 1600 rpm
